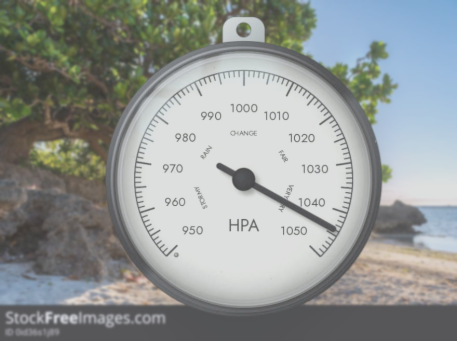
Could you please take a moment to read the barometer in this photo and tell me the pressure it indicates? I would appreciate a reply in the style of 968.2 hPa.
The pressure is 1044 hPa
